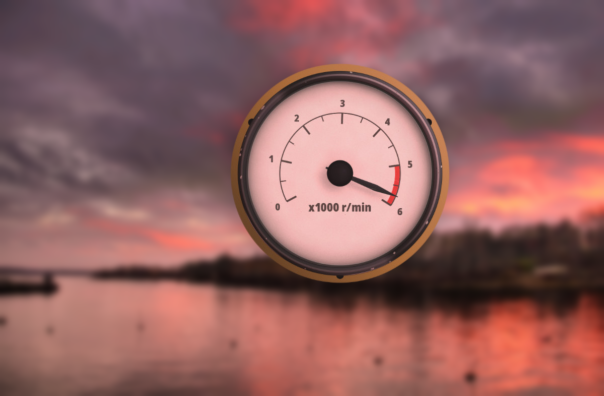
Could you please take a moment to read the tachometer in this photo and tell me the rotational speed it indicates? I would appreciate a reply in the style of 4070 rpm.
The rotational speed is 5750 rpm
